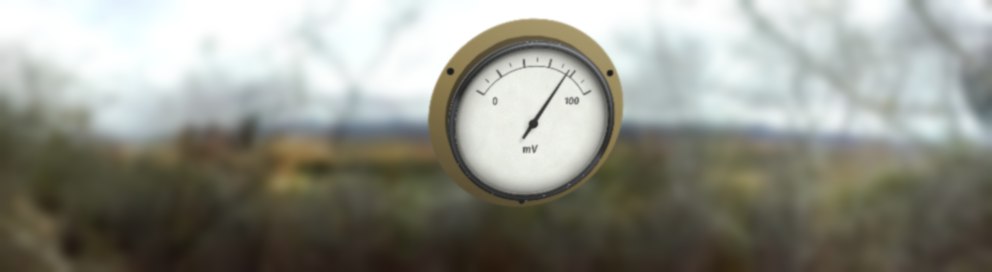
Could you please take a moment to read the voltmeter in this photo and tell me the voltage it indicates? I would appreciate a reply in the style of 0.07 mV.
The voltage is 75 mV
